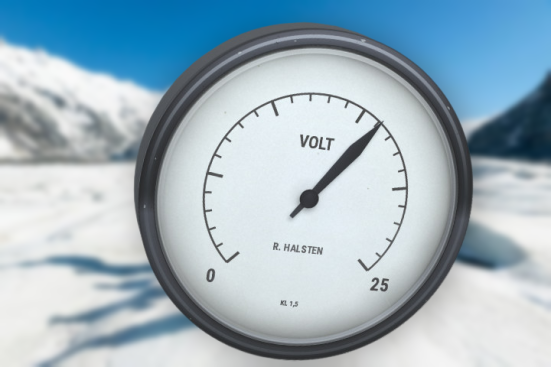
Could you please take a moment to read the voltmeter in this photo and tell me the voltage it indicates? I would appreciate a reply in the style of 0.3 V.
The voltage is 16 V
